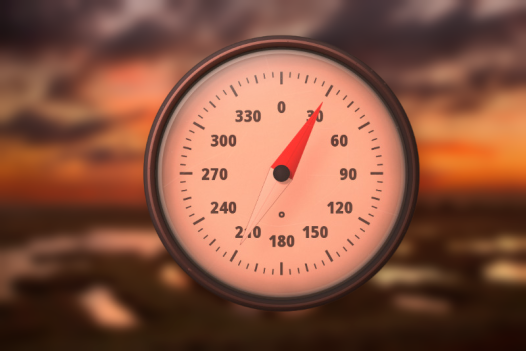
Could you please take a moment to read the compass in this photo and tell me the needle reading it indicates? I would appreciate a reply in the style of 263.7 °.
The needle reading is 30 °
